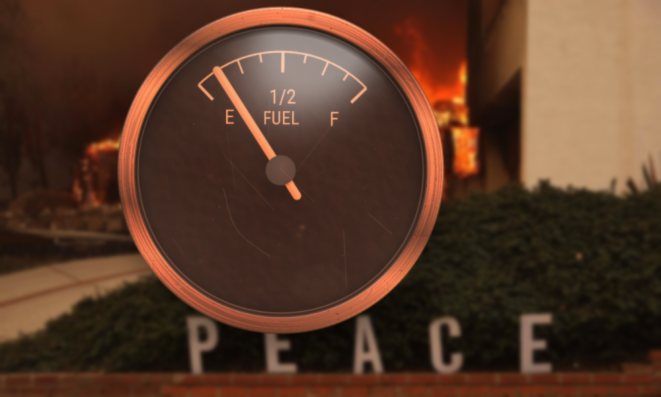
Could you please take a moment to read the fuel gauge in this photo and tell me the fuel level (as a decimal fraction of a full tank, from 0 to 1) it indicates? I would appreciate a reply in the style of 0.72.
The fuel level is 0.125
